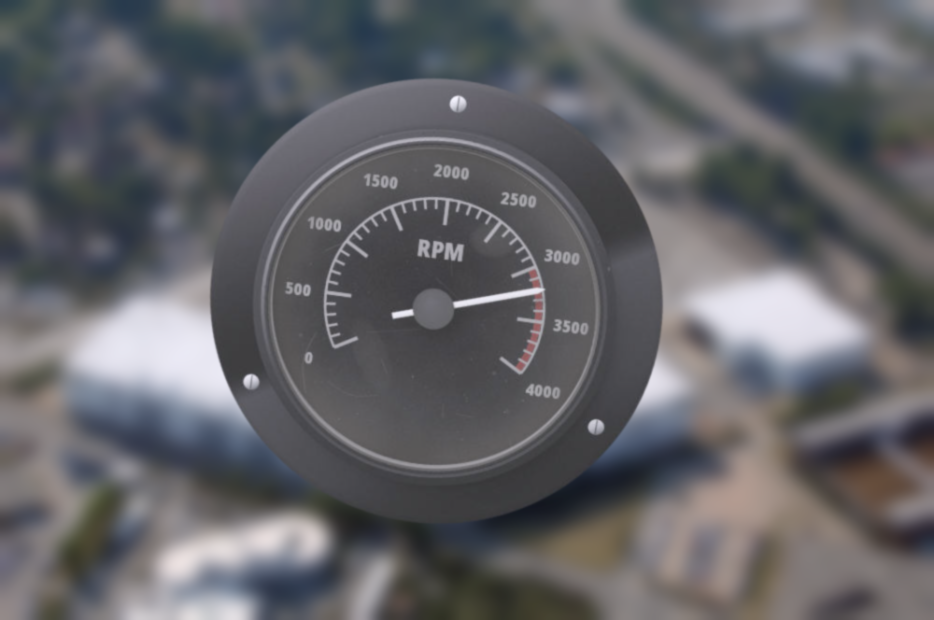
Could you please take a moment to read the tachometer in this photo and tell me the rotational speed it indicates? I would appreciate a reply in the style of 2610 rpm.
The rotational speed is 3200 rpm
